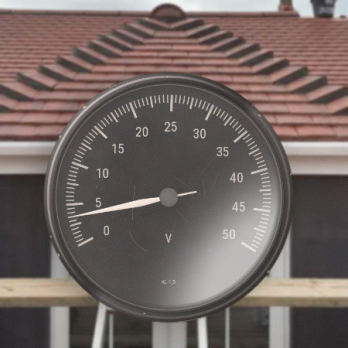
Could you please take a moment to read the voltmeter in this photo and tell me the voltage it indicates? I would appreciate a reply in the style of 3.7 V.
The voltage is 3.5 V
